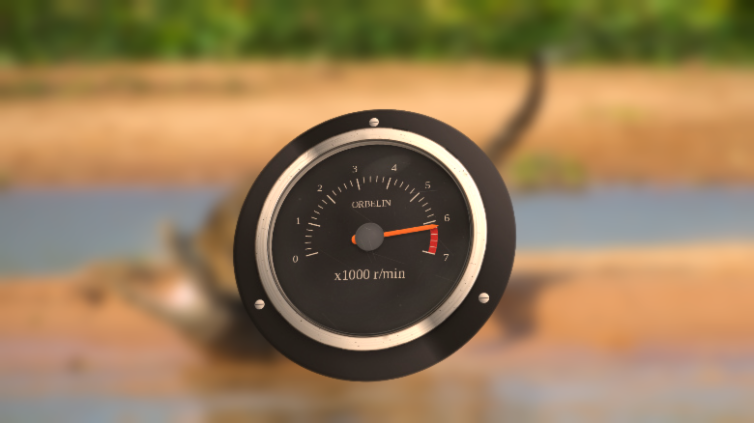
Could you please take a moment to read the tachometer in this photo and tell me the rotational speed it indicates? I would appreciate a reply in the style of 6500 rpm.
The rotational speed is 6200 rpm
